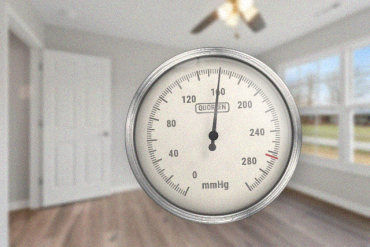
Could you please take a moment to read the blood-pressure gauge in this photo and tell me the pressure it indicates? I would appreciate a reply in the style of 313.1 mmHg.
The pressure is 160 mmHg
